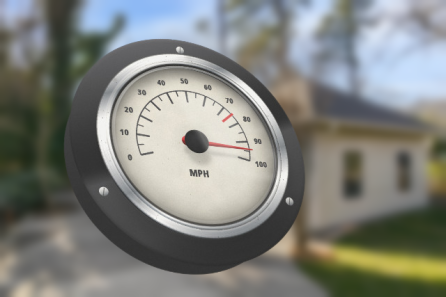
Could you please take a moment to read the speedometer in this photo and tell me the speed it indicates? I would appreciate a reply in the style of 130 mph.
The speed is 95 mph
